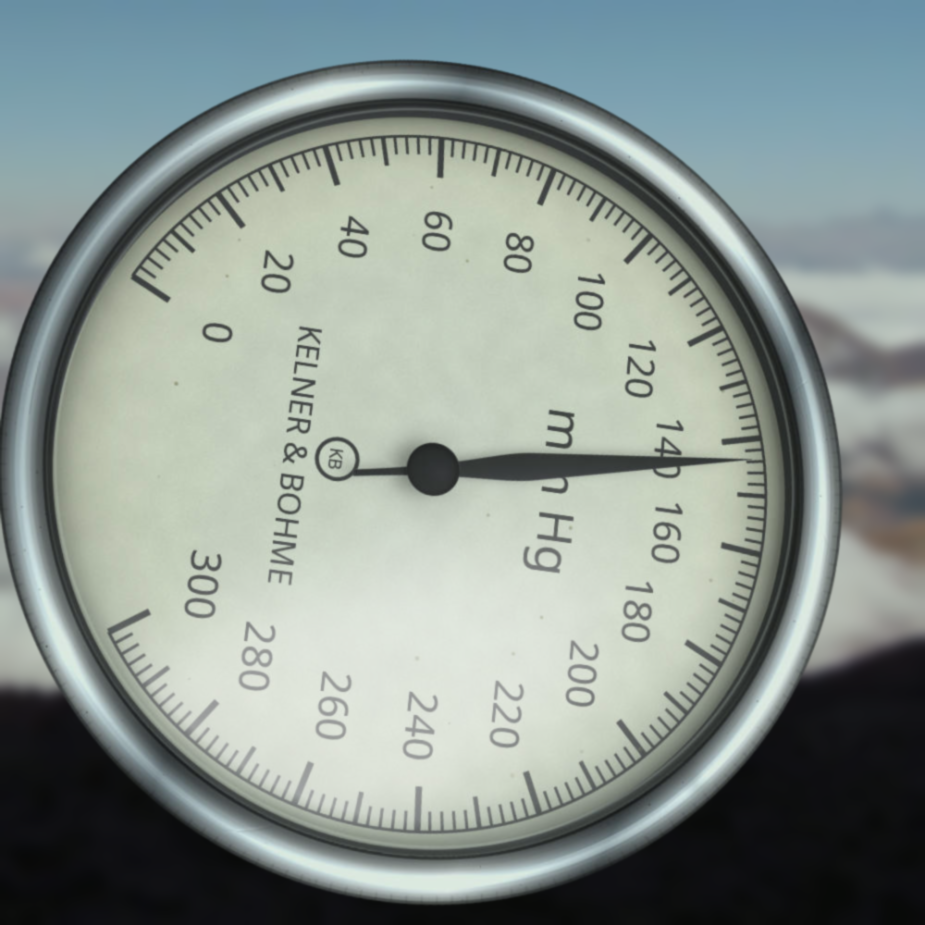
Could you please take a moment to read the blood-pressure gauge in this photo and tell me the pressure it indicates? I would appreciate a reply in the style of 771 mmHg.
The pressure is 144 mmHg
